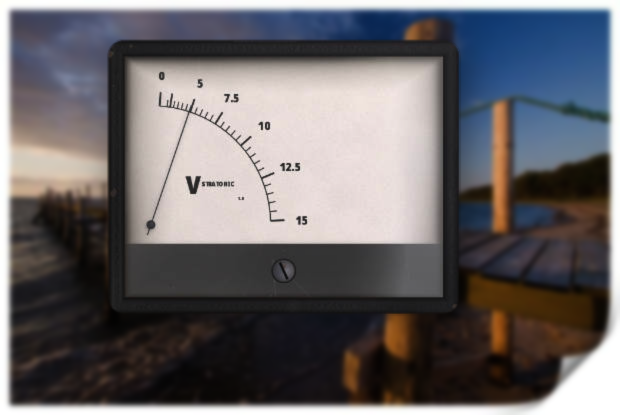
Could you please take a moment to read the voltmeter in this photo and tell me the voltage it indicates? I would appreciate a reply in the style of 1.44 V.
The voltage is 5 V
